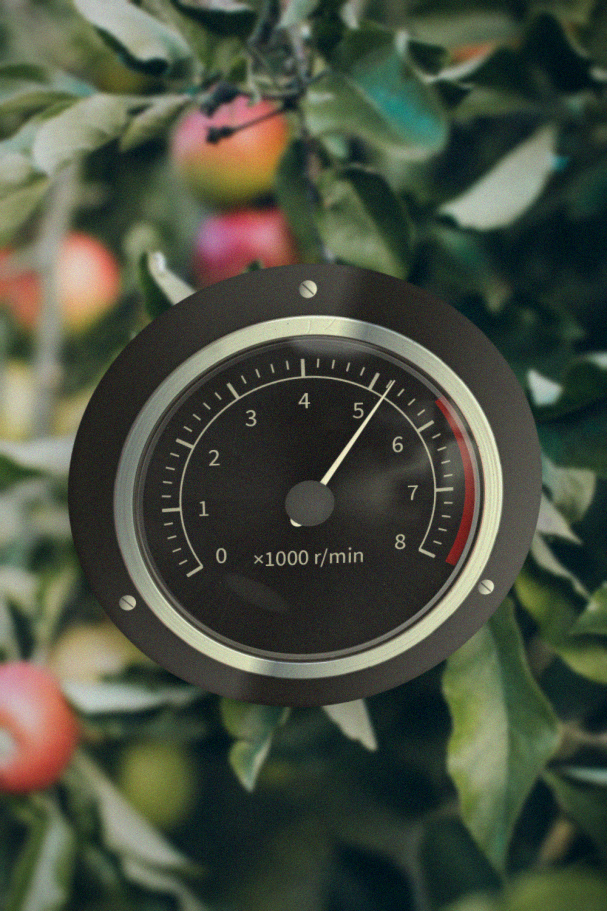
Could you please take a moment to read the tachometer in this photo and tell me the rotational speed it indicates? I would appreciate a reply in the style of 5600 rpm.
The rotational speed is 5200 rpm
